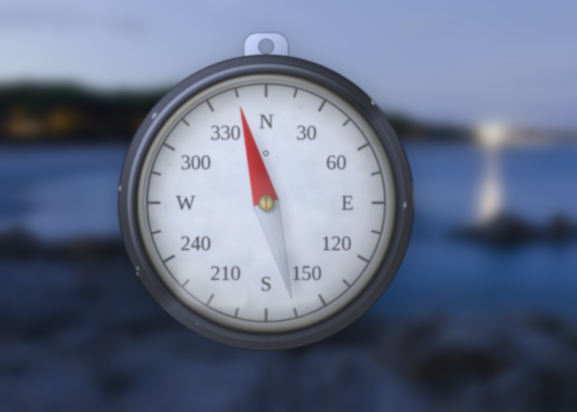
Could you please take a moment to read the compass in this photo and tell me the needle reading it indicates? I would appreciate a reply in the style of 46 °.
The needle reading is 345 °
